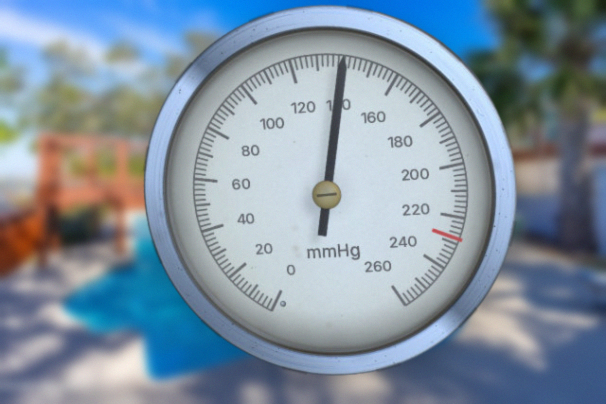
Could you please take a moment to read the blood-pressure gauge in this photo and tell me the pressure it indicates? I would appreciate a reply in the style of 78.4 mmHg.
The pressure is 140 mmHg
